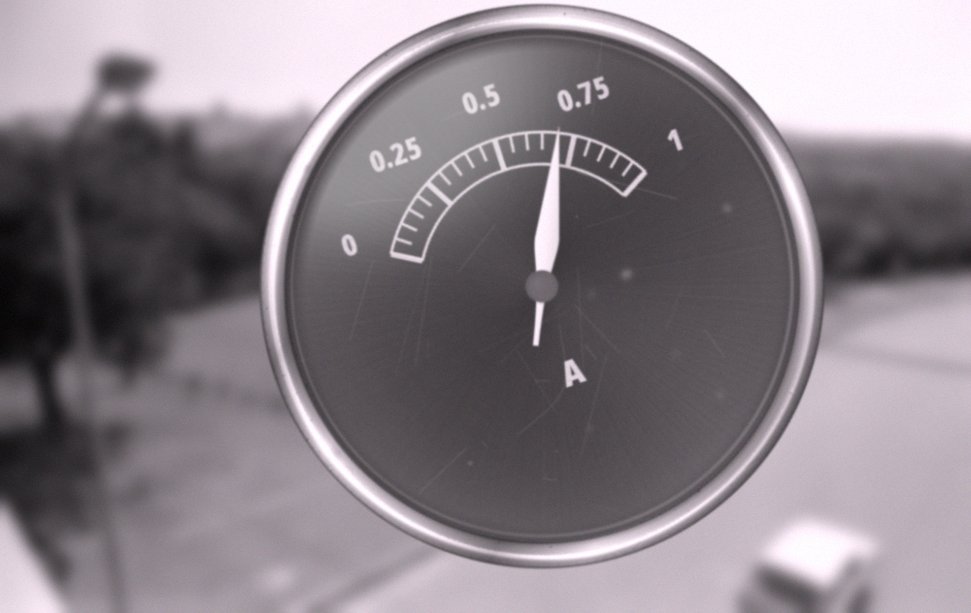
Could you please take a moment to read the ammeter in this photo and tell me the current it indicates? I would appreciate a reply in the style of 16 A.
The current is 0.7 A
